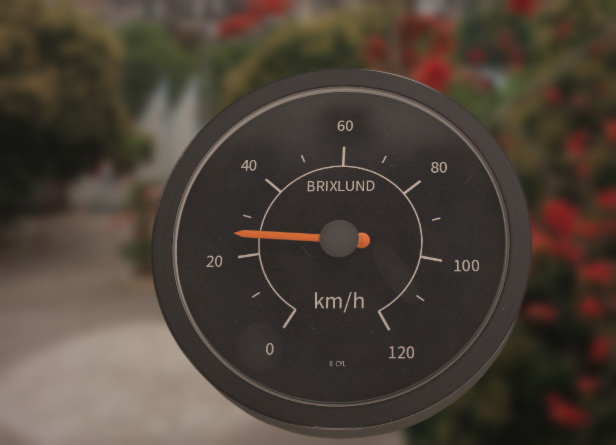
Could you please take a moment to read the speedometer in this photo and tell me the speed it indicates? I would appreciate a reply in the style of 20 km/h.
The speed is 25 km/h
